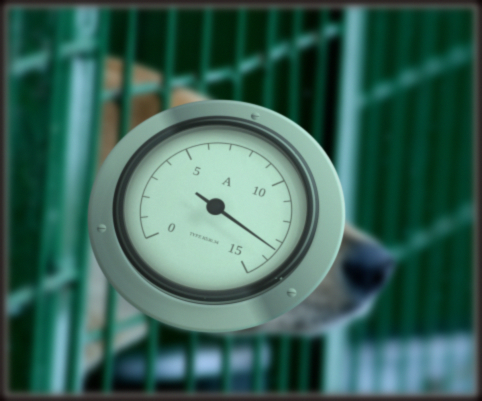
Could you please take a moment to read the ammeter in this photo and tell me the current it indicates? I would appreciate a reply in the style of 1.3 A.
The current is 13.5 A
